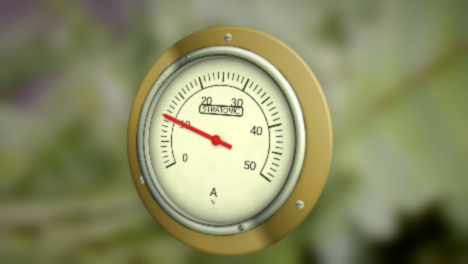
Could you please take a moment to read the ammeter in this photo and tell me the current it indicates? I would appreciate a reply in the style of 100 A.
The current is 10 A
